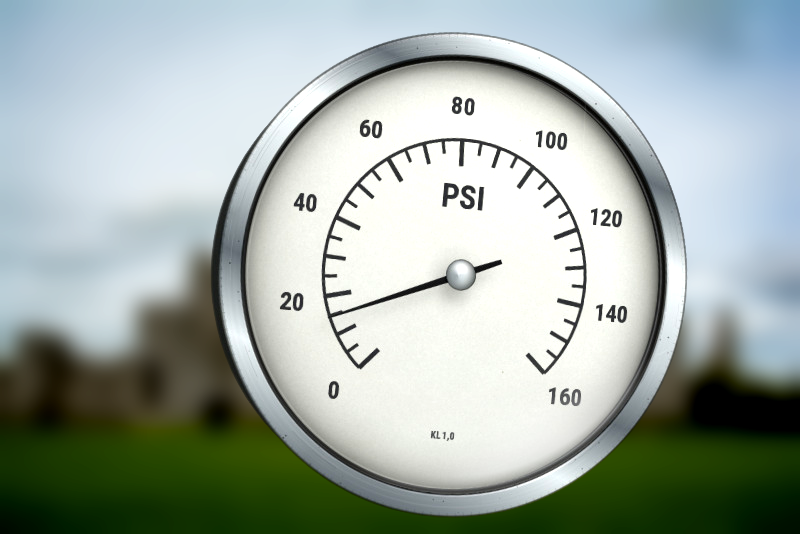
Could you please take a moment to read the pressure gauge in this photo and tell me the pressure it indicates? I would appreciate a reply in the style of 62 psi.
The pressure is 15 psi
